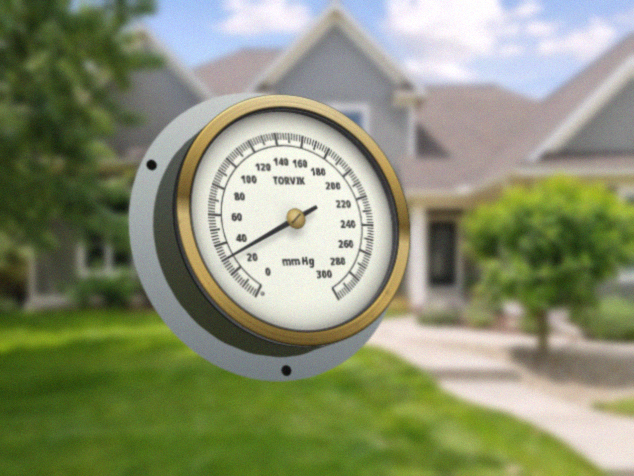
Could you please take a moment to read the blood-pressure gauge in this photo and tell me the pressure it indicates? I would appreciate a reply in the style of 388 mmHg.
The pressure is 30 mmHg
